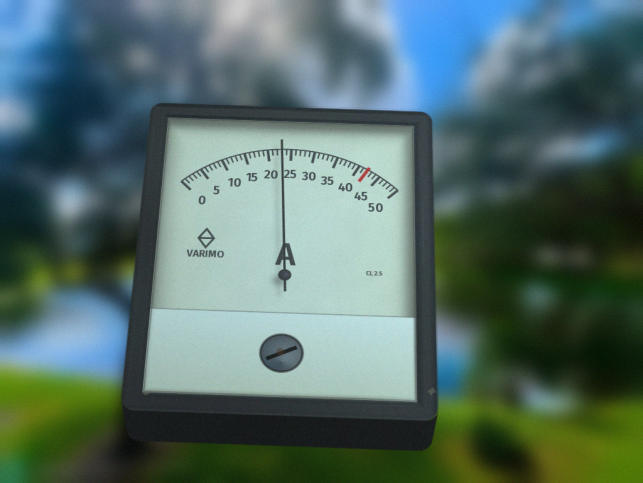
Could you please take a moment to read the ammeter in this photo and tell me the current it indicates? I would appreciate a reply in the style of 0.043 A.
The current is 23 A
